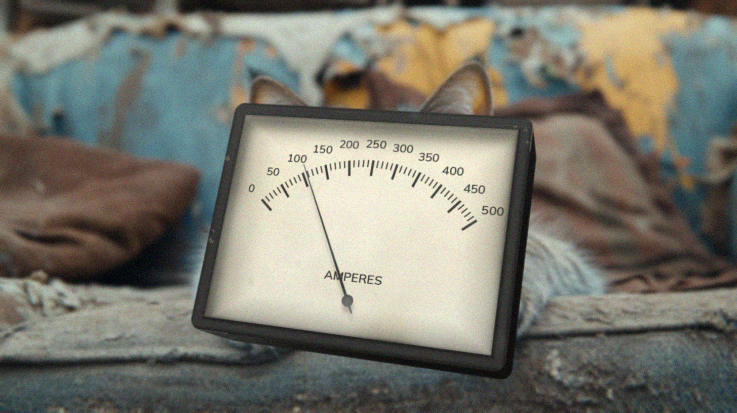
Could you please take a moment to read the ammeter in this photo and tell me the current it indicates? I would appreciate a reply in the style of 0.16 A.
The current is 110 A
